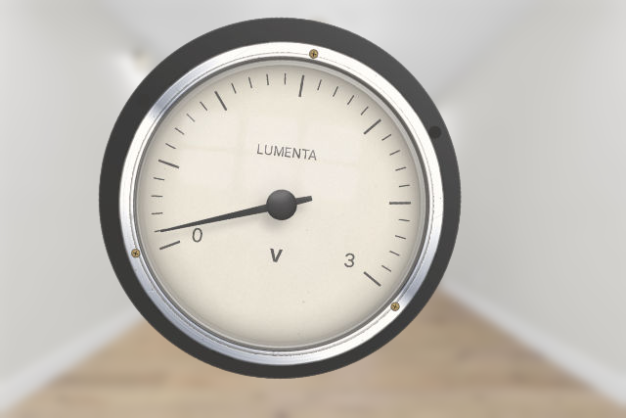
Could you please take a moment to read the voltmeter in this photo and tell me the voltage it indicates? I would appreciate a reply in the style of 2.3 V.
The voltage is 0.1 V
